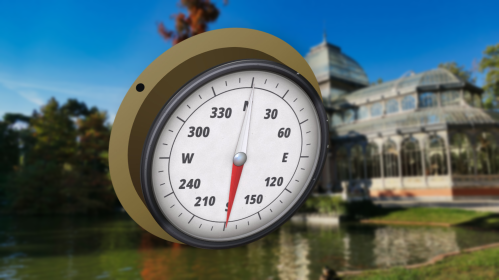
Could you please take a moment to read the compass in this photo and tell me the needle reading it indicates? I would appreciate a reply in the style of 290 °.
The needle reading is 180 °
